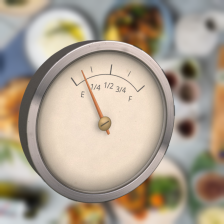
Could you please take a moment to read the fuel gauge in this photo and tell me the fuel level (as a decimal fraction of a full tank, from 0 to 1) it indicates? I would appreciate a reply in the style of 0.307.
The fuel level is 0.125
